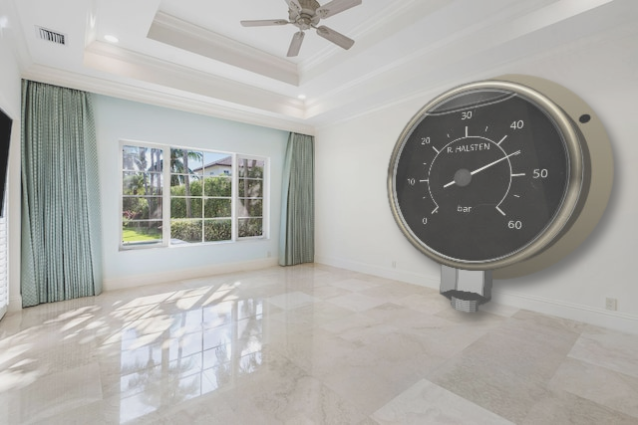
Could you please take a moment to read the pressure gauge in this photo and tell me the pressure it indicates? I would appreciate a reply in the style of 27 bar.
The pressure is 45 bar
